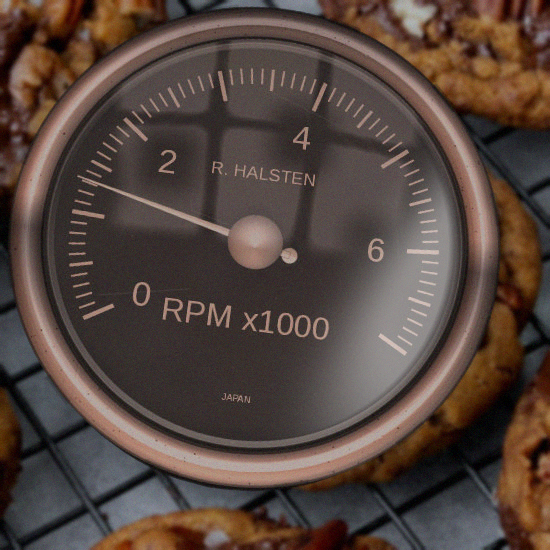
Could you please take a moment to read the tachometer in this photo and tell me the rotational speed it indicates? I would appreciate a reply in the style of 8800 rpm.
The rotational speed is 1300 rpm
